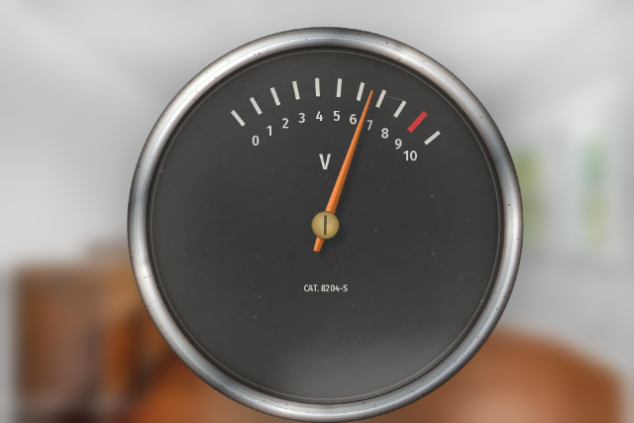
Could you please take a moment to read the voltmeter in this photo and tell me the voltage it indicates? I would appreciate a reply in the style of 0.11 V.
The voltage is 6.5 V
